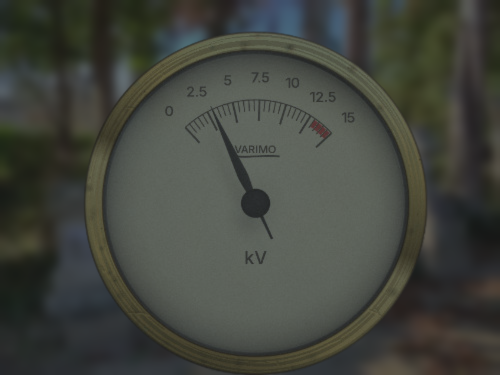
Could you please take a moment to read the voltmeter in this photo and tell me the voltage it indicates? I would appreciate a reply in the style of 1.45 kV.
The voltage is 3 kV
